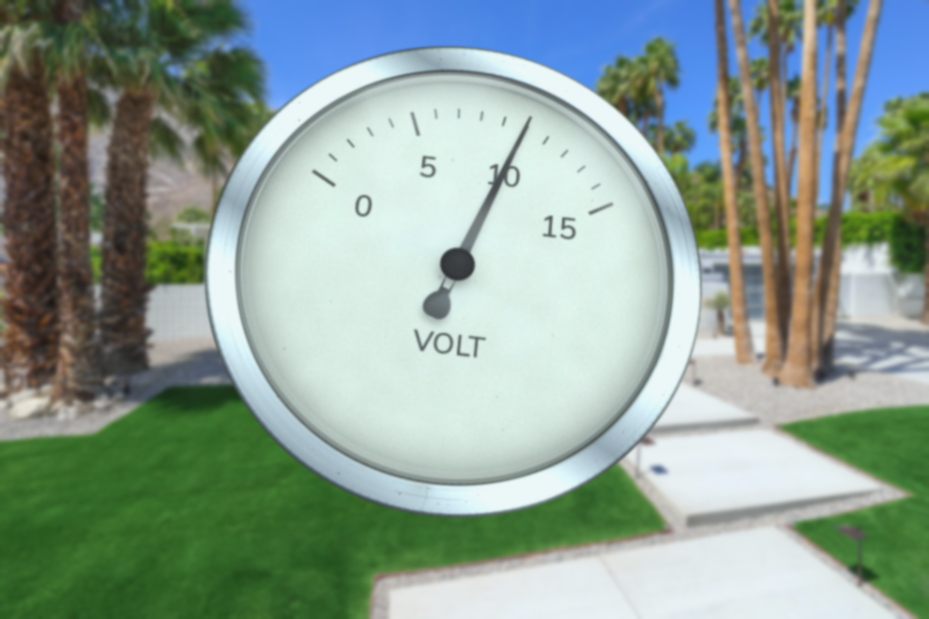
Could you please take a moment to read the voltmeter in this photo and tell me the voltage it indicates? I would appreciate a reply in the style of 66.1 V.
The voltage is 10 V
